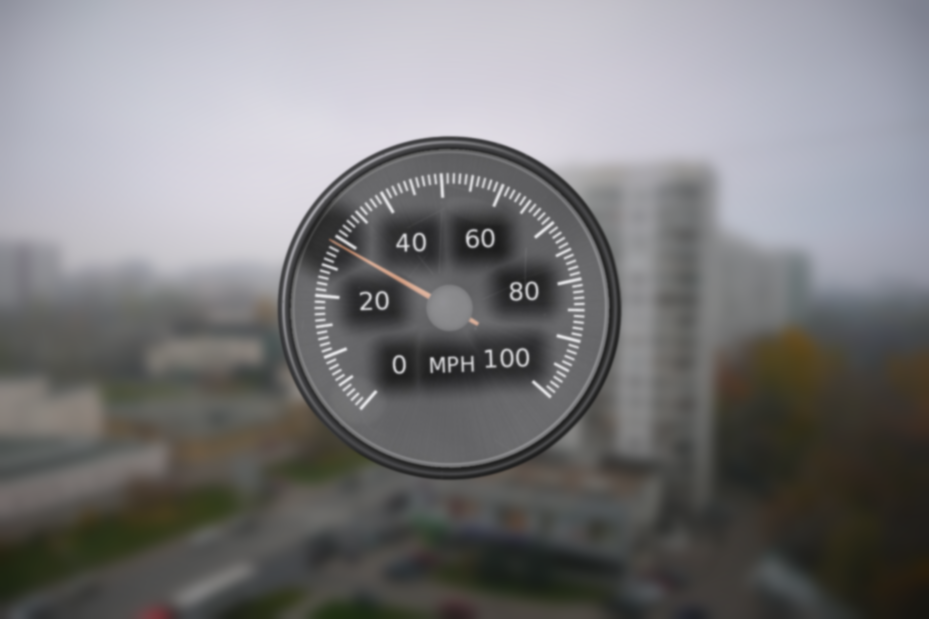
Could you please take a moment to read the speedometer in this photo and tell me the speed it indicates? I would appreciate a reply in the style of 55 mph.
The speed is 29 mph
